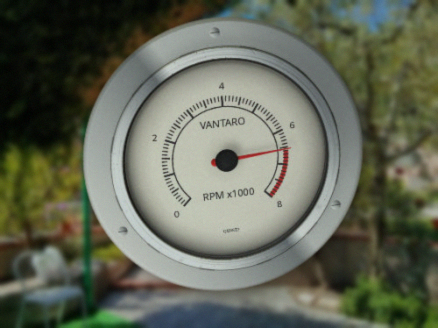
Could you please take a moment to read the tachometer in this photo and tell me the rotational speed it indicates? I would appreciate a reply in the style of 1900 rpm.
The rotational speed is 6500 rpm
